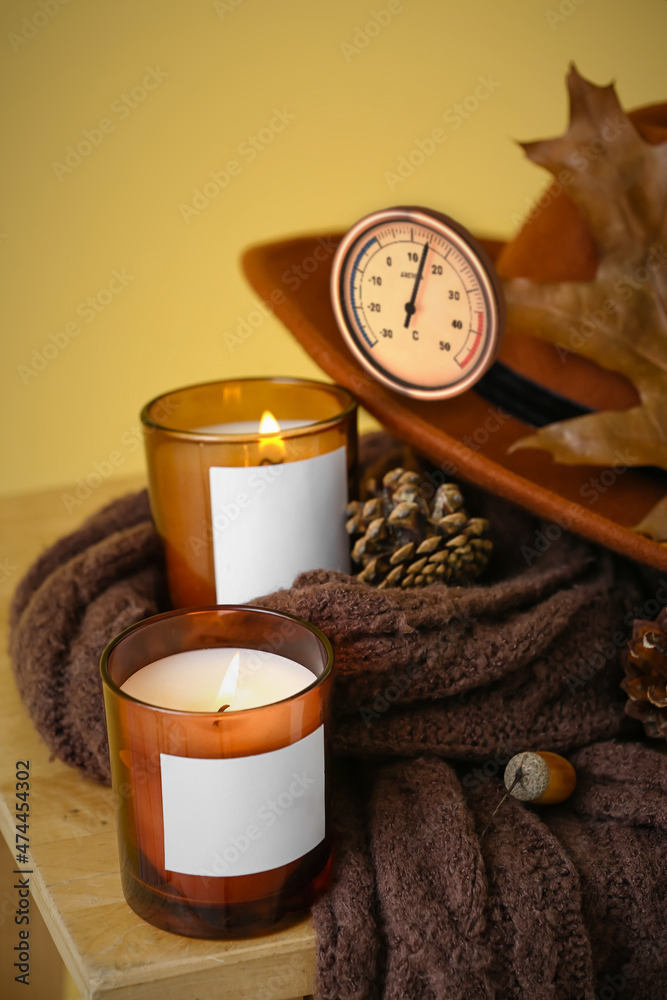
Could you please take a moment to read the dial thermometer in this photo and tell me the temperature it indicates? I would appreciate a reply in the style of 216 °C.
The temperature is 15 °C
